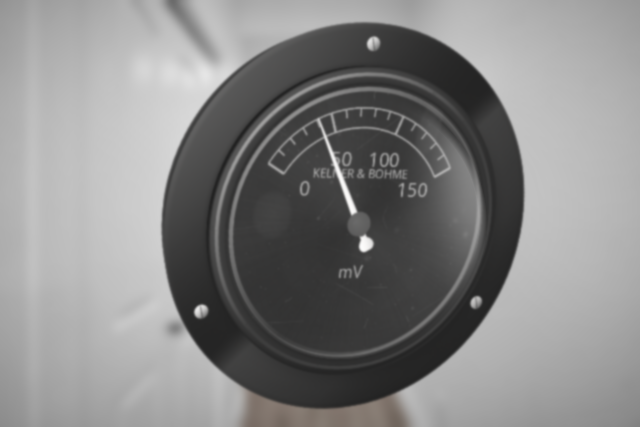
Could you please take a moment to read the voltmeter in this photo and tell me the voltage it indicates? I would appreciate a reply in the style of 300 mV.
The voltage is 40 mV
